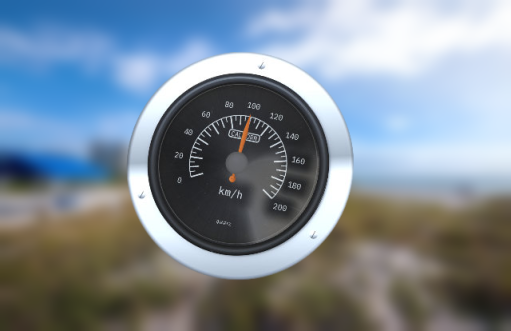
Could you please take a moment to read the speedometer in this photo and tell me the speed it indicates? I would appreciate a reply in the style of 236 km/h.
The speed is 100 km/h
